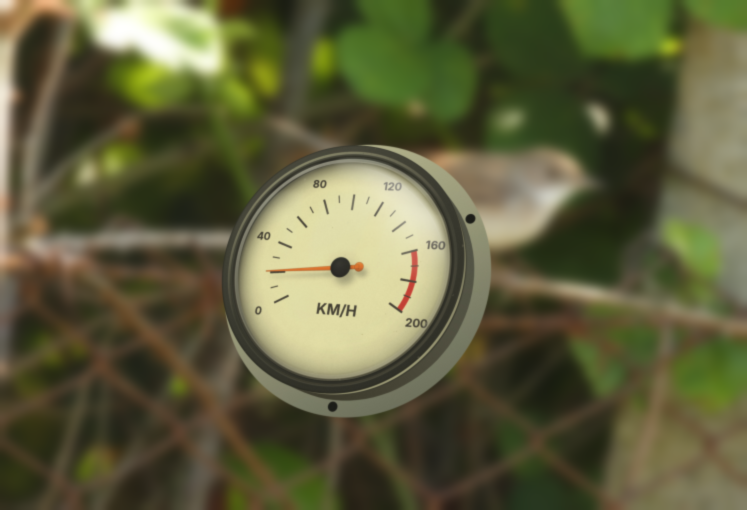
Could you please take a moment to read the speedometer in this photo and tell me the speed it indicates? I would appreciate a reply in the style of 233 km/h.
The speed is 20 km/h
